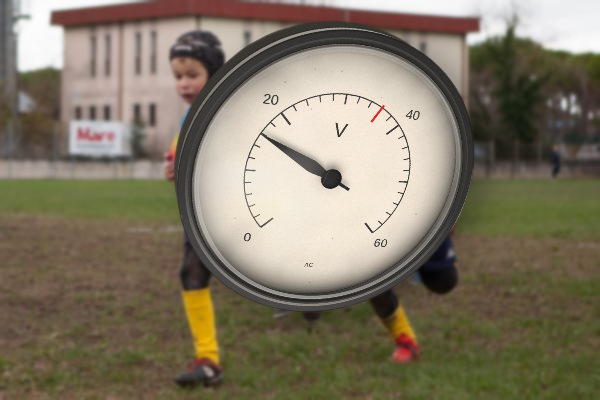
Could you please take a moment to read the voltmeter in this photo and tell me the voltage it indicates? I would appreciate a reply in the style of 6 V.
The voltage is 16 V
